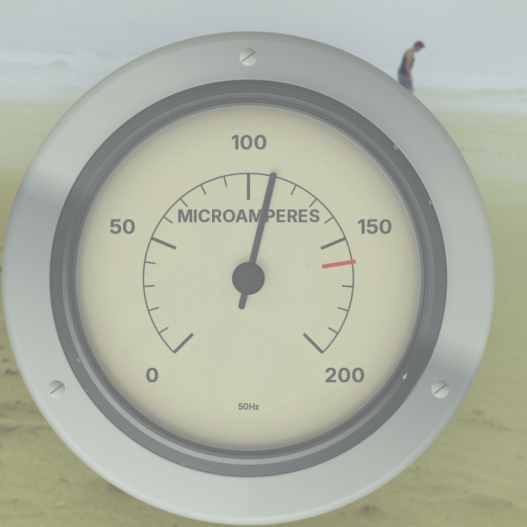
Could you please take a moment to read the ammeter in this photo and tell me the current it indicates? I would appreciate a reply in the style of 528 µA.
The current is 110 µA
